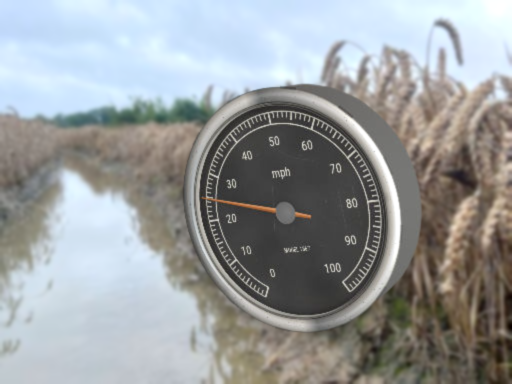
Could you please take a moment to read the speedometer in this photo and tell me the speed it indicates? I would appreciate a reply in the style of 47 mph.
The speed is 25 mph
